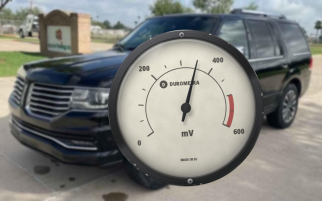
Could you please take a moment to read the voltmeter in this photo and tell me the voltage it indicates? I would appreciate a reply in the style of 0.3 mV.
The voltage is 350 mV
